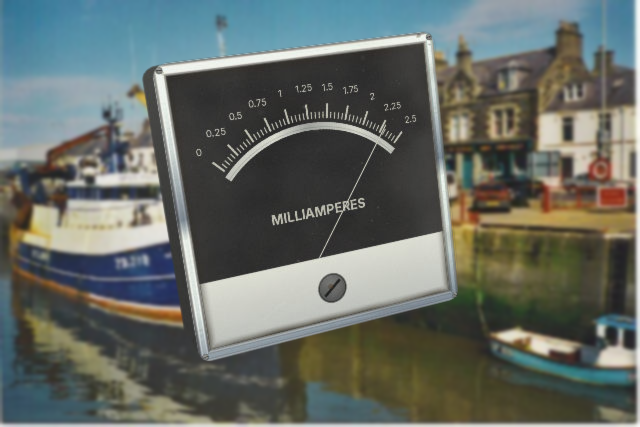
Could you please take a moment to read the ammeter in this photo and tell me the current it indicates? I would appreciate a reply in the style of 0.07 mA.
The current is 2.25 mA
